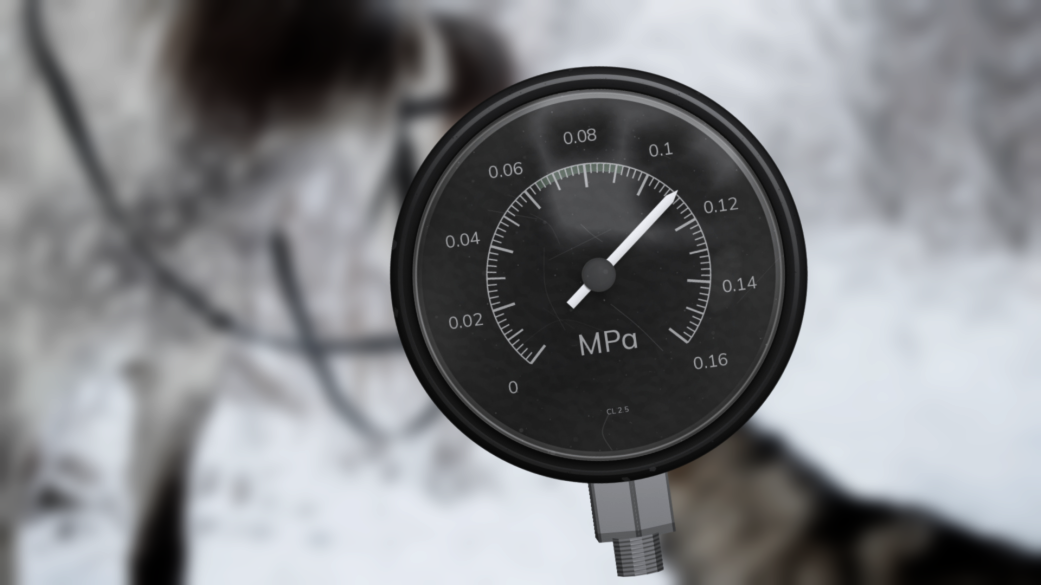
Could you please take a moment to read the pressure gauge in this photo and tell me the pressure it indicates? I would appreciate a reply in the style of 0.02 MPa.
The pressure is 0.11 MPa
